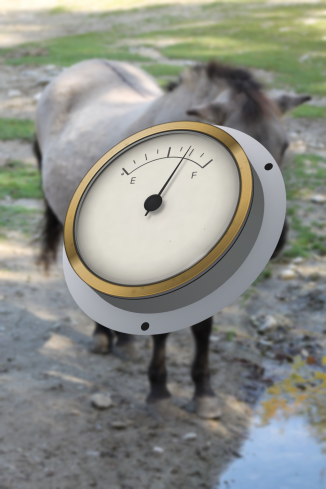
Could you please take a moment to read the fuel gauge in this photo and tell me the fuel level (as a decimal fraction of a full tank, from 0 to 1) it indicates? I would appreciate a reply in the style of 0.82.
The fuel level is 0.75
